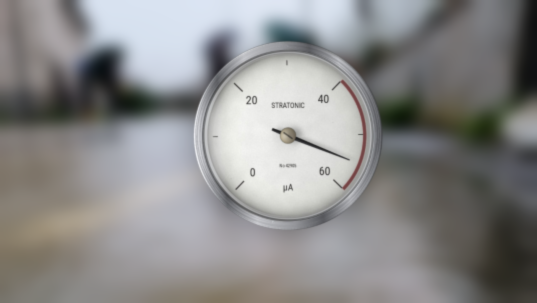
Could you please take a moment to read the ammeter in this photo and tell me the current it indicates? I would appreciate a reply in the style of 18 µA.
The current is 55 µA
